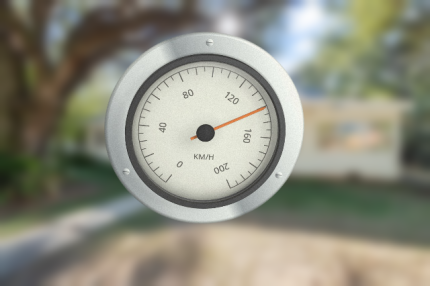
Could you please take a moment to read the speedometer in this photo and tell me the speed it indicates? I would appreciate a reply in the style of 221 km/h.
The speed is 140 km/h
